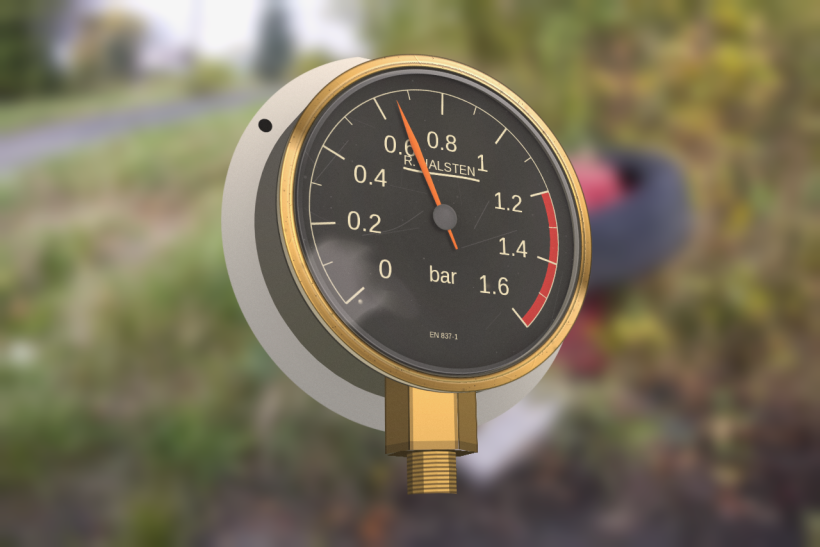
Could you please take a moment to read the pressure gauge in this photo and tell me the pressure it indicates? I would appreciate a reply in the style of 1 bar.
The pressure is 0.65 bar
